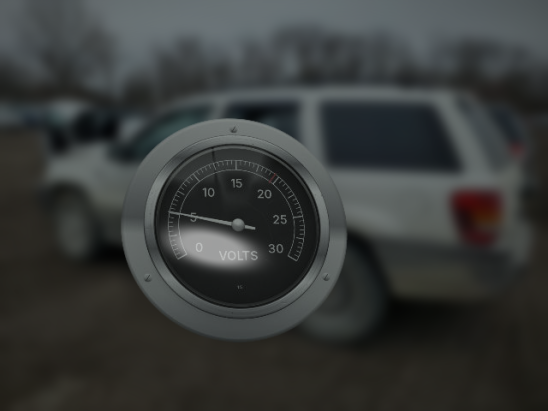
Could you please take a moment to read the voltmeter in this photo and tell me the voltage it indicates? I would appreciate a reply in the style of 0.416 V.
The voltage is 5 V
